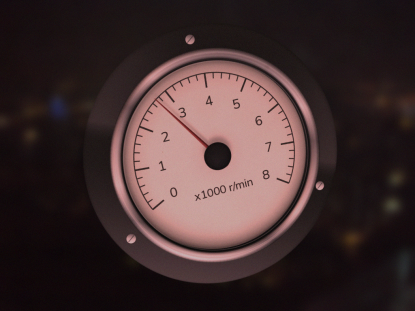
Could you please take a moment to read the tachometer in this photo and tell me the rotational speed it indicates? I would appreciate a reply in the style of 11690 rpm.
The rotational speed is 2700 rpm
